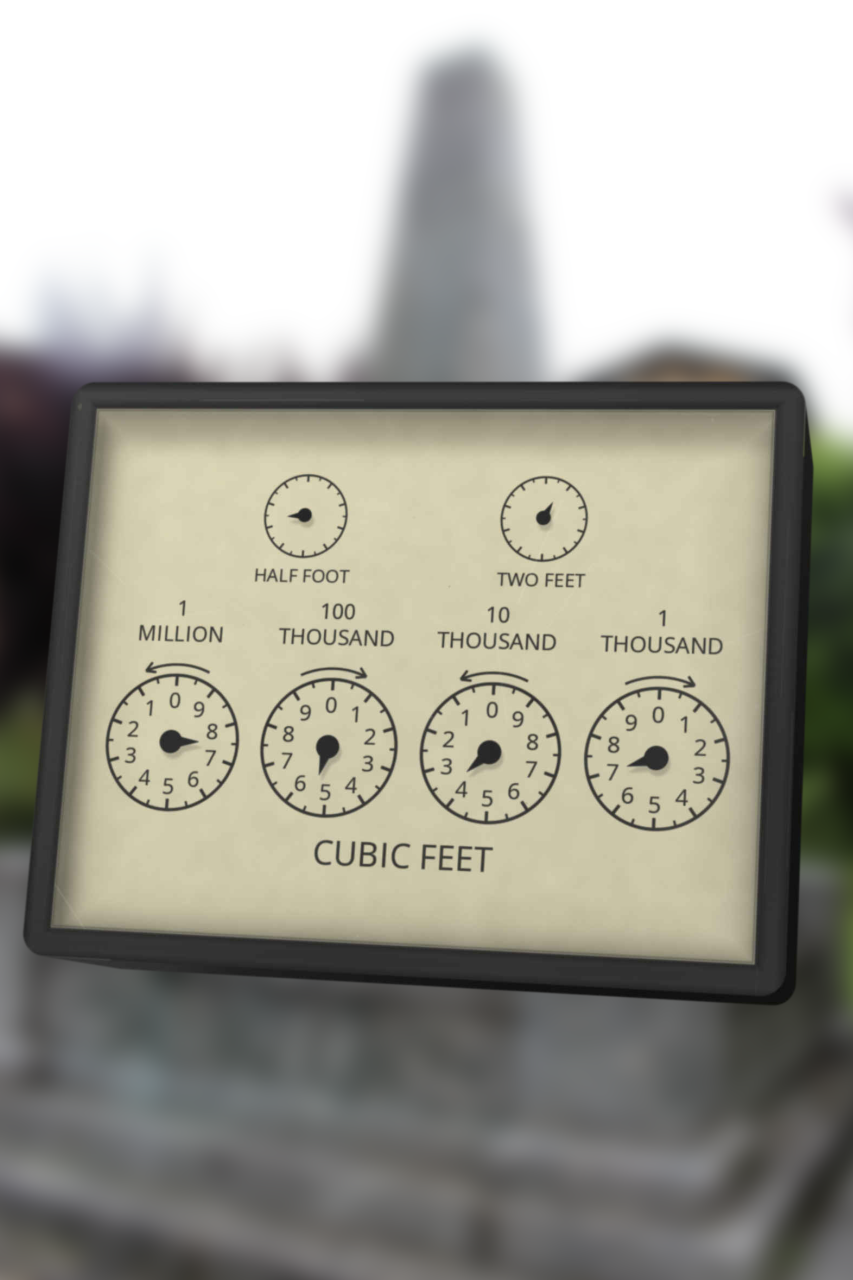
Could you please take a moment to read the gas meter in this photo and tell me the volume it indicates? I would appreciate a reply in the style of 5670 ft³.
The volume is 753700 ft³
